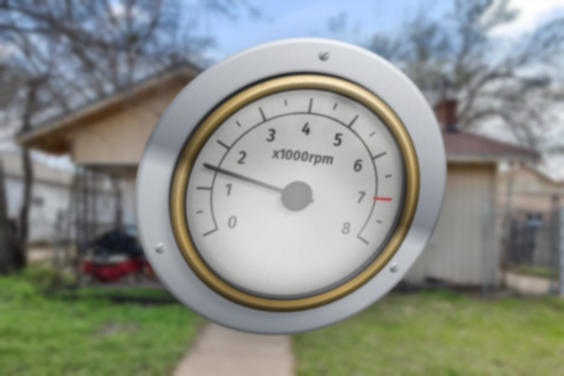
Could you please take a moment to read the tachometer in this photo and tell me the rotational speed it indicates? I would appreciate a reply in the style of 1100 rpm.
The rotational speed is 1500 rpm
